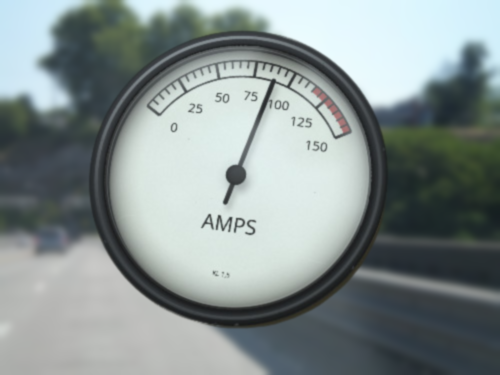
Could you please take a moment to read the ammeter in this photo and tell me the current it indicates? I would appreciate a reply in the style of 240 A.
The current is 90 A
